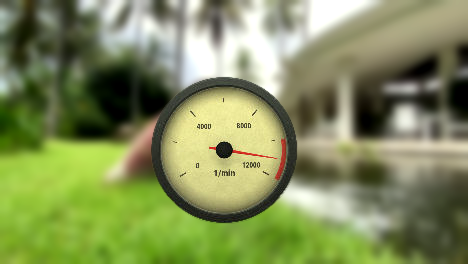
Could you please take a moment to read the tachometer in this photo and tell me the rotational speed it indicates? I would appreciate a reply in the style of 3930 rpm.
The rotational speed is 11000 rpm
